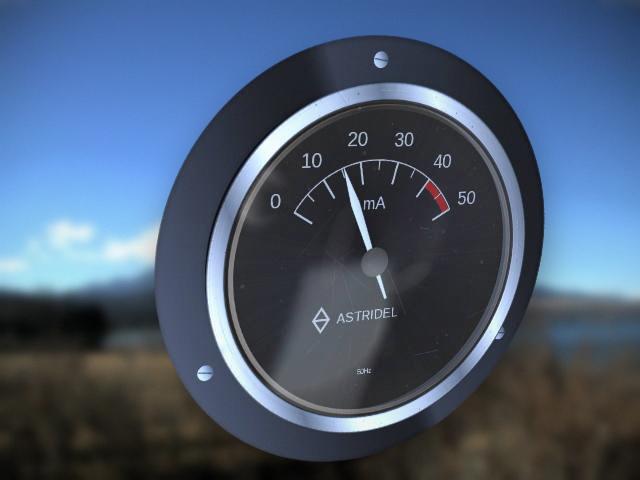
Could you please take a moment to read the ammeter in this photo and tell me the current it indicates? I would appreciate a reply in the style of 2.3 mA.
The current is 15 mA
